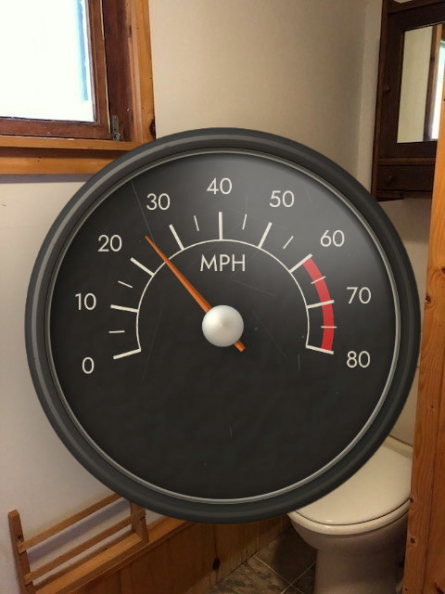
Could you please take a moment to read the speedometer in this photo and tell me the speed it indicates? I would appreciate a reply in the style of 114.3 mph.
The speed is 25 mph
